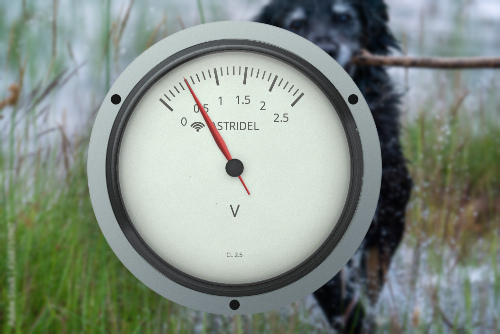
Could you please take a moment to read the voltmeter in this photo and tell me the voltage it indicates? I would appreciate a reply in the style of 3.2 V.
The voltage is 0.5 V
